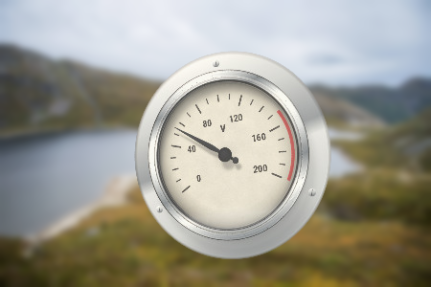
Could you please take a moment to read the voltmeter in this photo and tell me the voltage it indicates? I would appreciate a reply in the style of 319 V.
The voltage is 55 V
